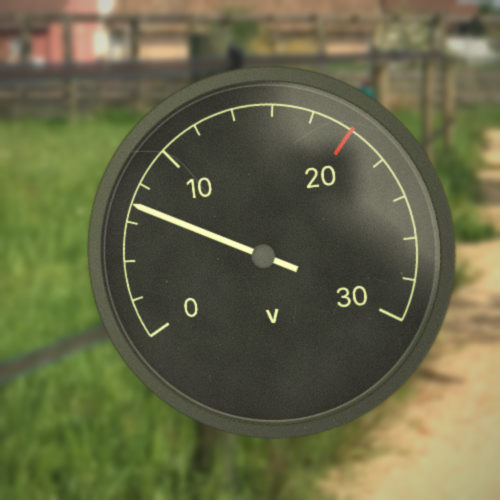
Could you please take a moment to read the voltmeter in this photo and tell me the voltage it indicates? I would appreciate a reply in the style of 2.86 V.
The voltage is 7 V
